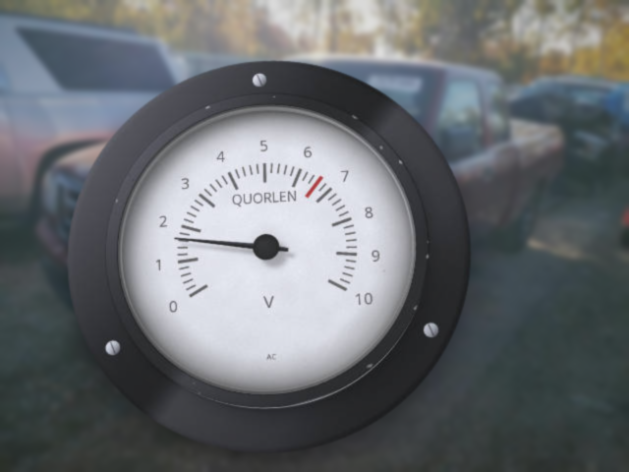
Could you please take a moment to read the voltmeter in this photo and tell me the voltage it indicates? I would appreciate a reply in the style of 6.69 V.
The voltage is 1.6 V
